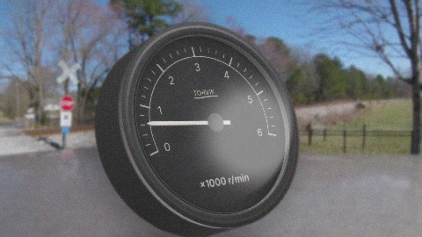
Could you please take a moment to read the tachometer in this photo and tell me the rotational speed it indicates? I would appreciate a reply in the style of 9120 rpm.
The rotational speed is 600 rpm
